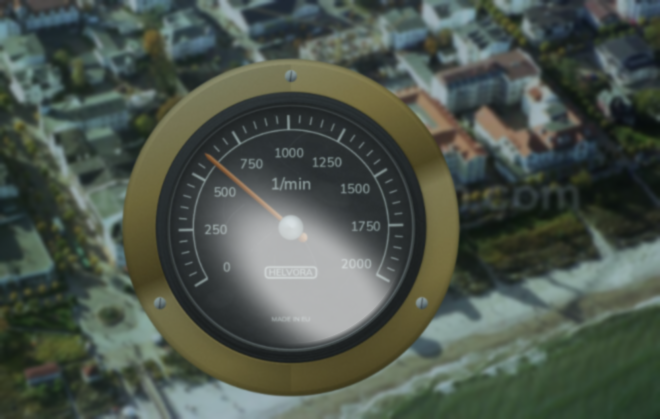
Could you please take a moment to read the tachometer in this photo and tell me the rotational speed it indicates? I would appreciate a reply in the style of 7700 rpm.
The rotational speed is 600 rpm
